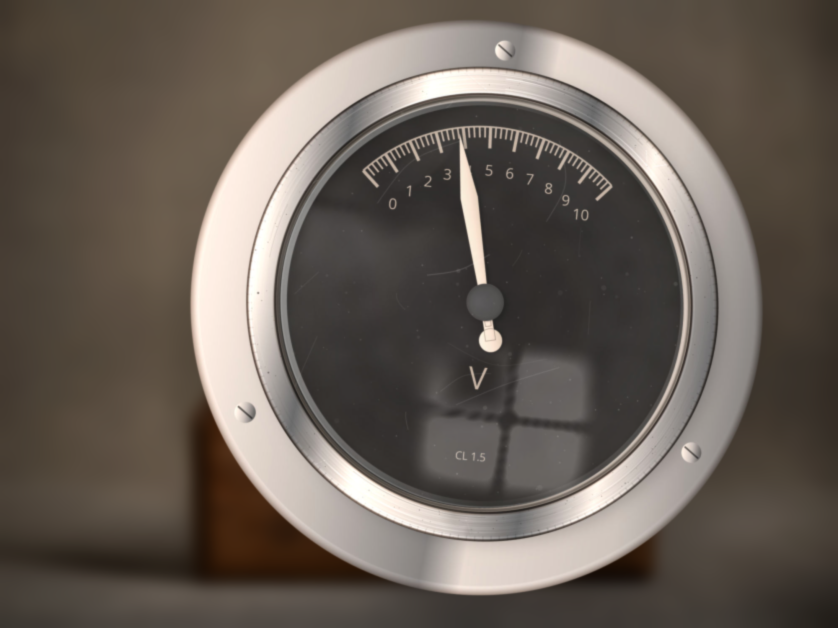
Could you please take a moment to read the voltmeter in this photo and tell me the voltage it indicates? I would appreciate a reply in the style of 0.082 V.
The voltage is 3.8 V
